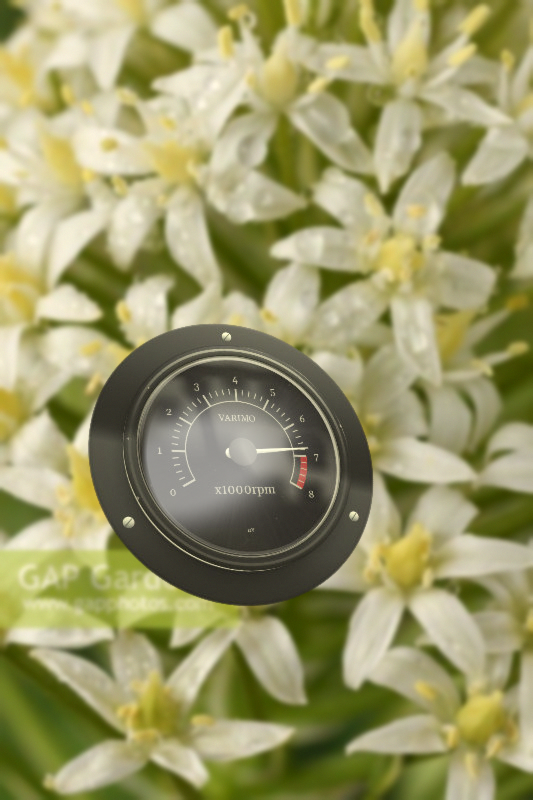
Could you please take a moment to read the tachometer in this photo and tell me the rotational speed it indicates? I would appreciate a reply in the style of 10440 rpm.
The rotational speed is 6800 rpm
